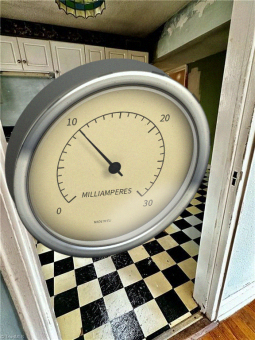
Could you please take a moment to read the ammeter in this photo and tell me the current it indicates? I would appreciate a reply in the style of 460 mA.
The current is 10 mA
